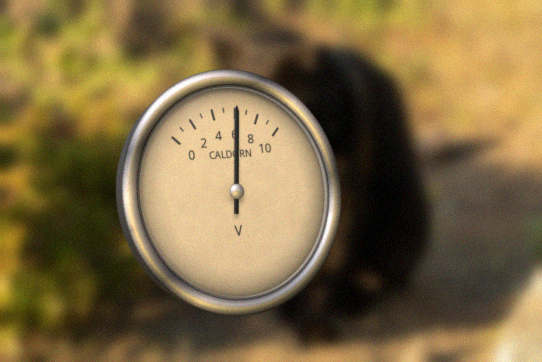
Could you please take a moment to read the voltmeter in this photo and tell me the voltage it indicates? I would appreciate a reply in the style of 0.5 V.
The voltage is 6 V
